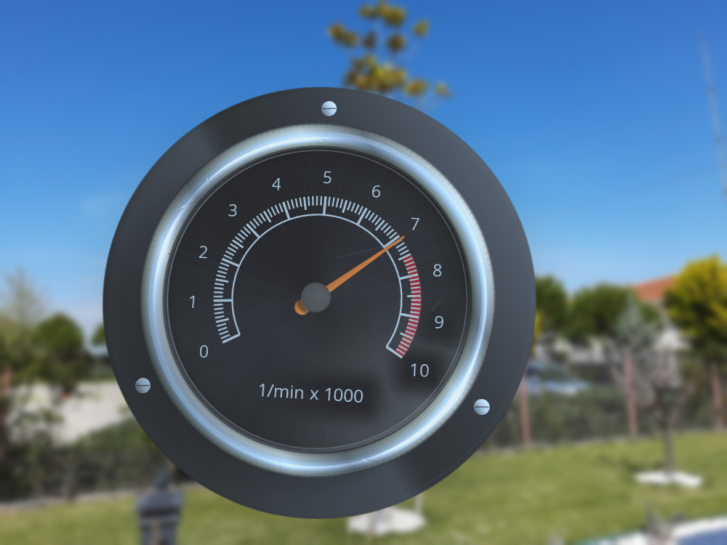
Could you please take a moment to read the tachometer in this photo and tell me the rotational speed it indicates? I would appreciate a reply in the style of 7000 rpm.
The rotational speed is 7100 rpm
